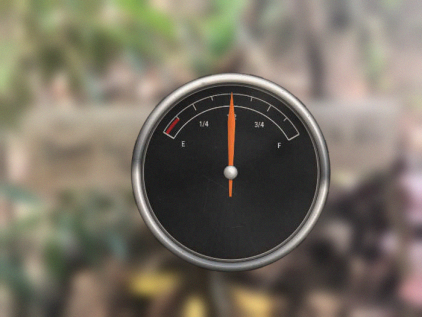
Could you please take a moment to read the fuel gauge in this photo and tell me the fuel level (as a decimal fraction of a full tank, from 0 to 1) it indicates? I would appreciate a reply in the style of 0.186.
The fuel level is 0.5
